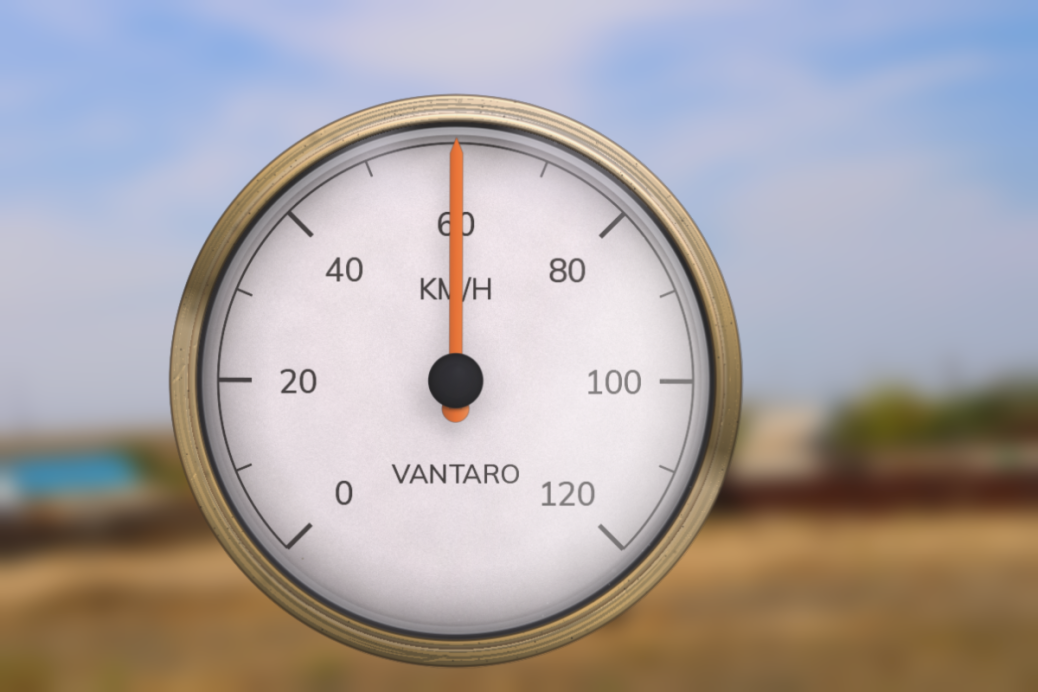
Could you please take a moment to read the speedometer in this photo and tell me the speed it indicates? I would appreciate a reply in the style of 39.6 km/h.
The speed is 60 km/h
